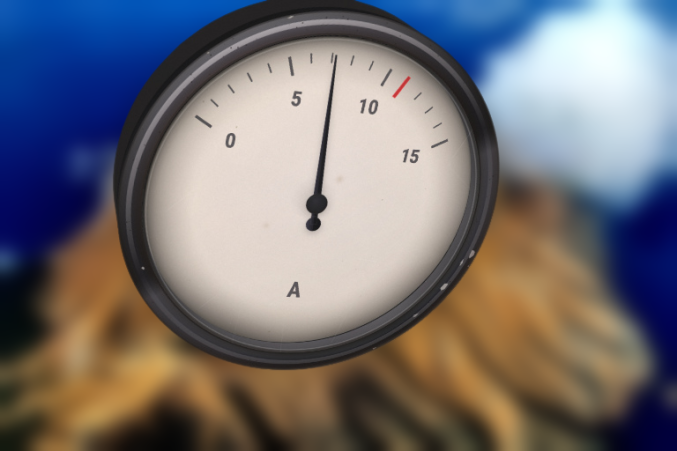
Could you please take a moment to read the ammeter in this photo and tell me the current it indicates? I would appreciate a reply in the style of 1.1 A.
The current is 7 A
